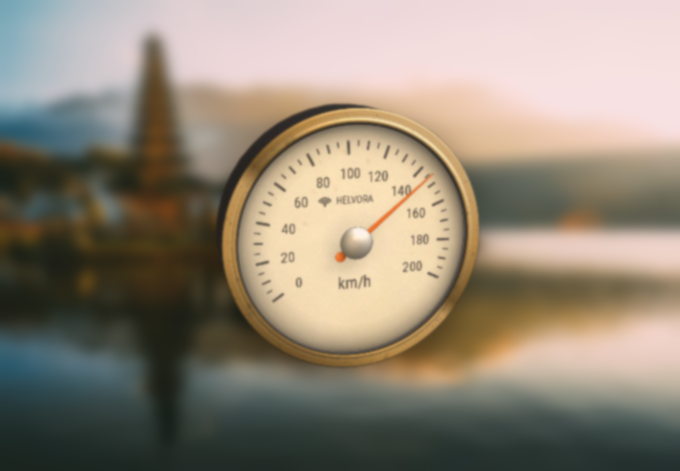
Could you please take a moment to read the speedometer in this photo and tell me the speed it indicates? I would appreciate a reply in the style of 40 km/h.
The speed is 145 km/h
